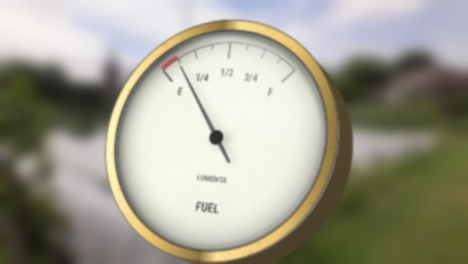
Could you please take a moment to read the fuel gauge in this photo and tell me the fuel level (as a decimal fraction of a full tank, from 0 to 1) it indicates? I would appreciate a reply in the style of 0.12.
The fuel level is 0.125
